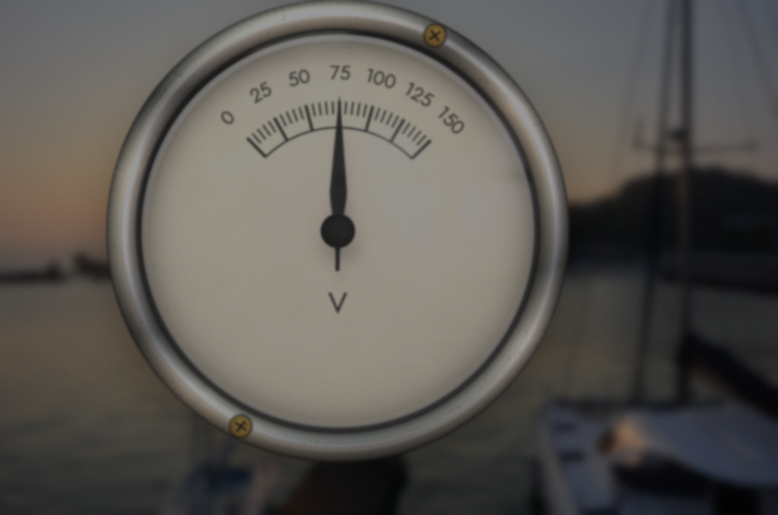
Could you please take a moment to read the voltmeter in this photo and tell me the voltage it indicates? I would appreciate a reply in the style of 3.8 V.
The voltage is 75 V
